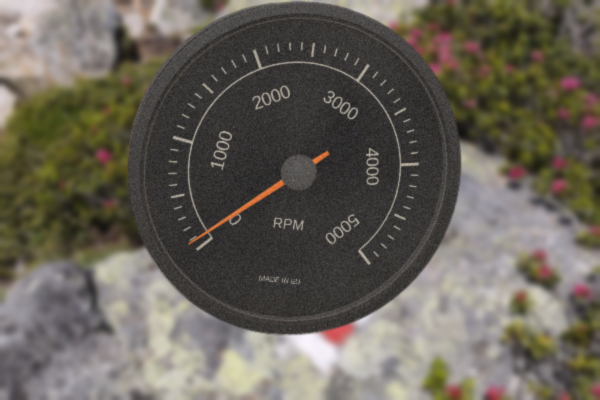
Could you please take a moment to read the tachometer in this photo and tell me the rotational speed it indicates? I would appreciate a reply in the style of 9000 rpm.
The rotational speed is 100 rpm
